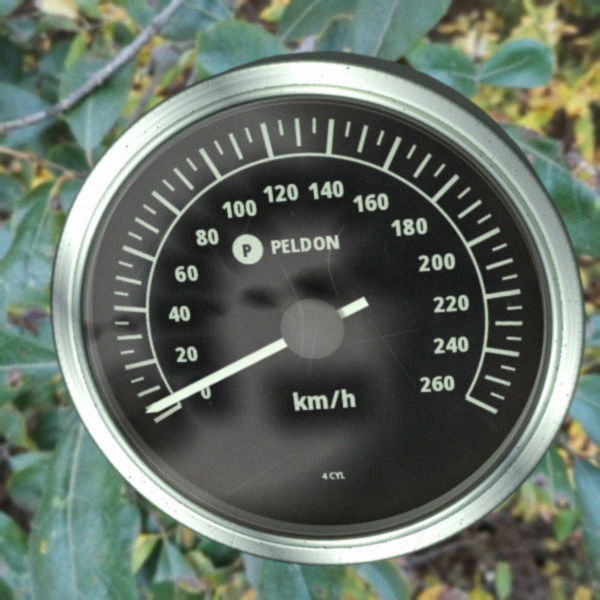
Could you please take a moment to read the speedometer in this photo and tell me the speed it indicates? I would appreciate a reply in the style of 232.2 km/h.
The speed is 5 km/h
